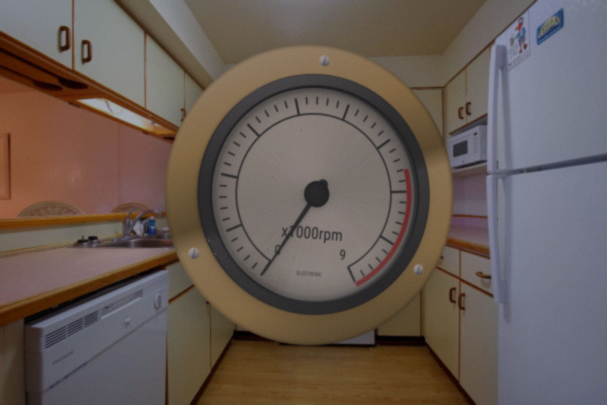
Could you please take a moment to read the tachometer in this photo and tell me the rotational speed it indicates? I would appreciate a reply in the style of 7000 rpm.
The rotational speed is 0 rpm
